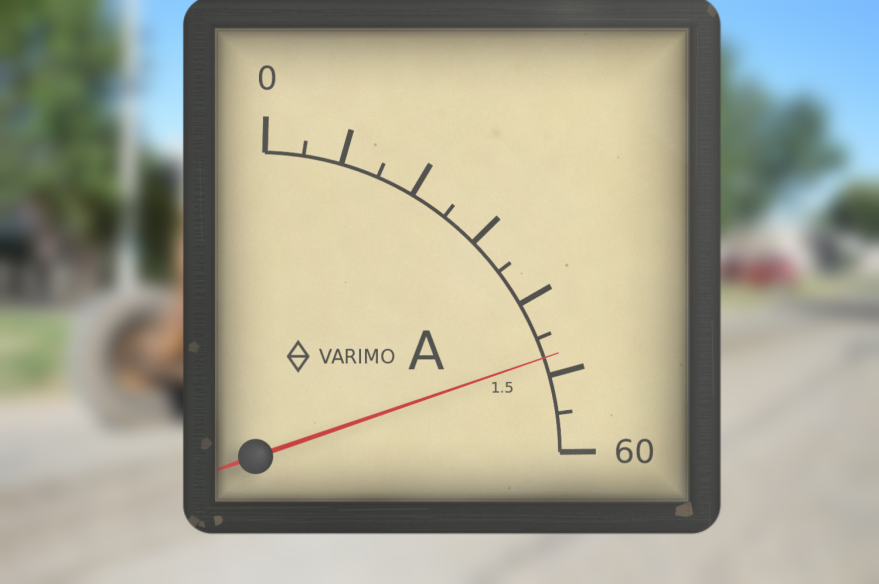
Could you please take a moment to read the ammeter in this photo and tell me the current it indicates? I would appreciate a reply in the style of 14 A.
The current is 47.5 A
